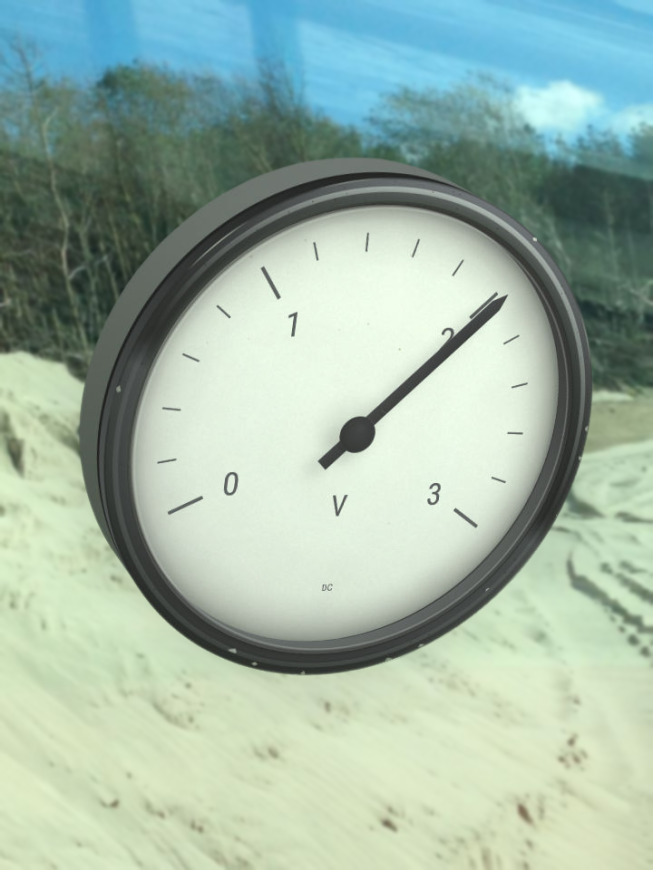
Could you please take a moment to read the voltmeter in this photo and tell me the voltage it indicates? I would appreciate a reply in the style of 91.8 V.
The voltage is 2 V
